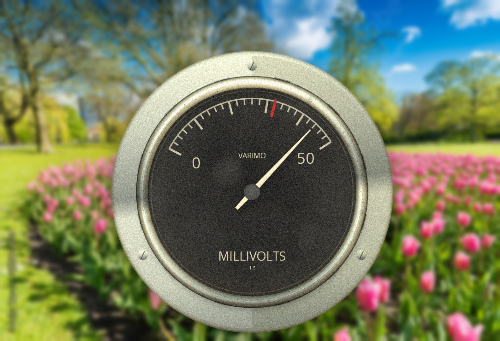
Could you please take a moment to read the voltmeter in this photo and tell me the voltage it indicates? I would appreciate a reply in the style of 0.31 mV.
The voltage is 44 mV
